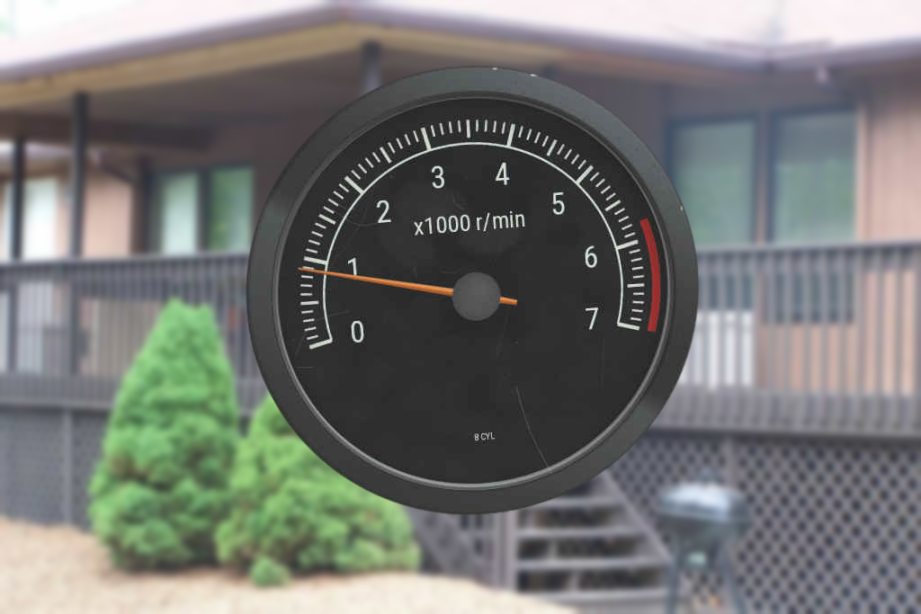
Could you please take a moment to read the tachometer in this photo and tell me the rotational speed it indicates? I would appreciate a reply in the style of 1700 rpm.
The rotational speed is 900 rpm
